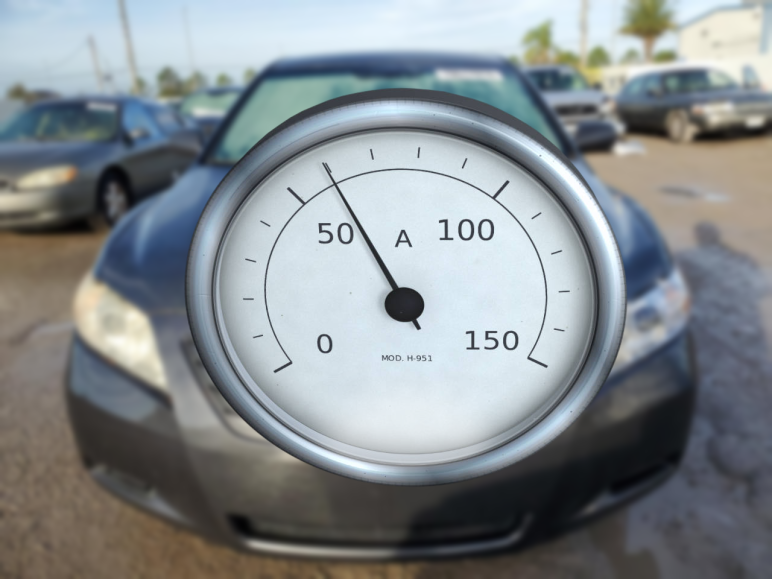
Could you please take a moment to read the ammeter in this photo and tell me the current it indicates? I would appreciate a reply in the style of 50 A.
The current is 60 A
